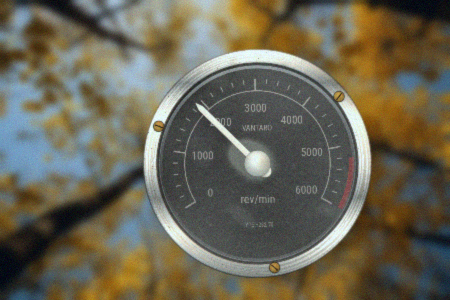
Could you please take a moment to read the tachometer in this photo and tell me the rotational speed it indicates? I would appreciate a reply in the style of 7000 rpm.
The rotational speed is 1900 rpm
